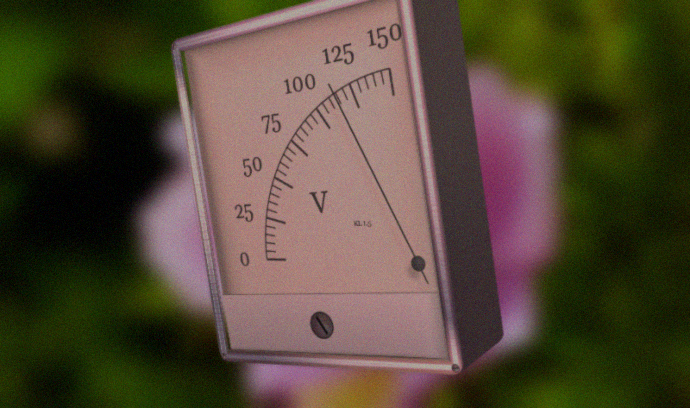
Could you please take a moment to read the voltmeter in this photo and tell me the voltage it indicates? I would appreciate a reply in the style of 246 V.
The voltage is 115 V
